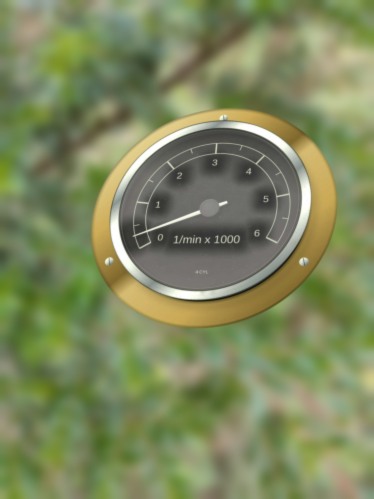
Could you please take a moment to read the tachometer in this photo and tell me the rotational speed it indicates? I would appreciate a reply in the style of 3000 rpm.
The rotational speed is 250 rpm
